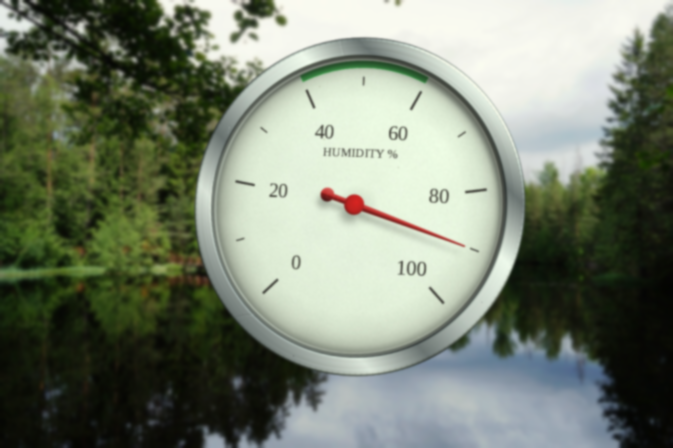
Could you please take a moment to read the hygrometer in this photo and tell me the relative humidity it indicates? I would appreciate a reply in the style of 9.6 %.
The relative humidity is 90 %
